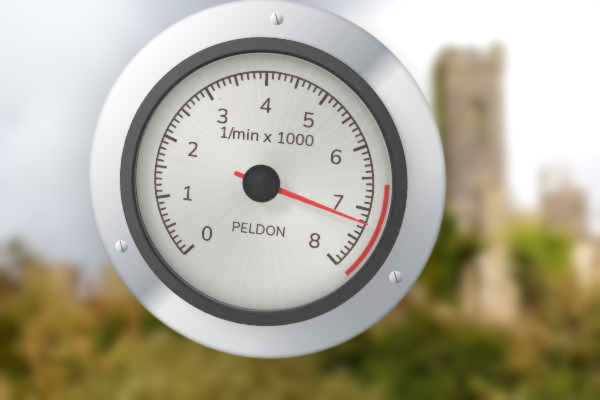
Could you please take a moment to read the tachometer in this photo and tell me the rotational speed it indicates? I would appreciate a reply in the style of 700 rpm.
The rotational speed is 7200 rpm
